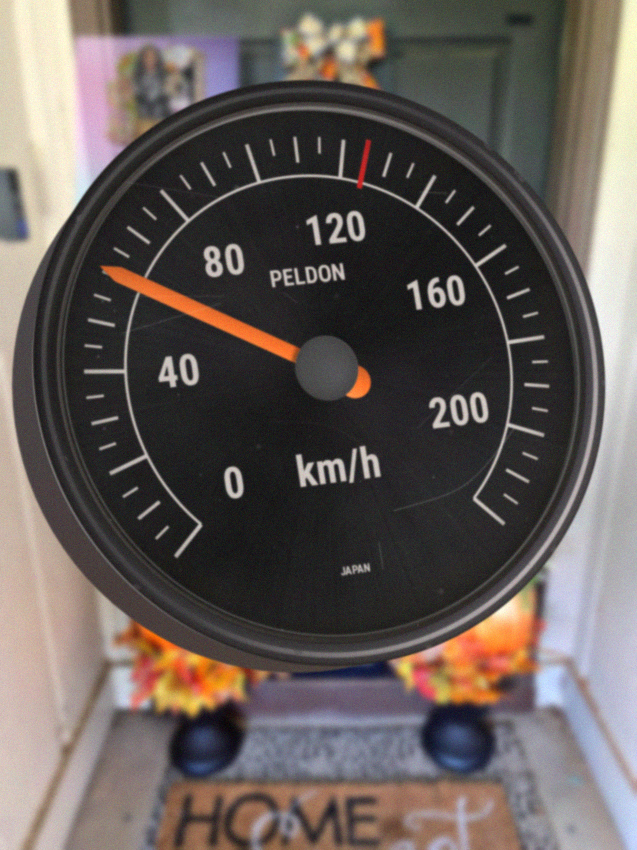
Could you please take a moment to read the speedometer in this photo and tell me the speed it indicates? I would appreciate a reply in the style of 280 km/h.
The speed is 60 km/h
